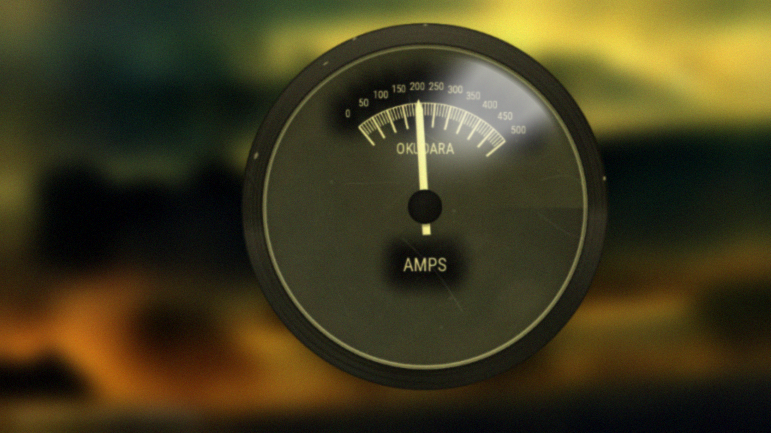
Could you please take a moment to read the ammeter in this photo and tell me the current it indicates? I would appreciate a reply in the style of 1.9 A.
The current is 200 A
